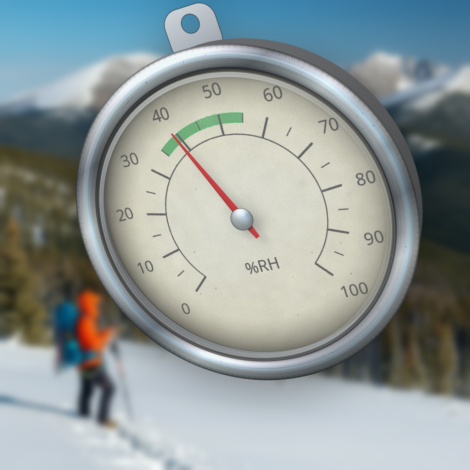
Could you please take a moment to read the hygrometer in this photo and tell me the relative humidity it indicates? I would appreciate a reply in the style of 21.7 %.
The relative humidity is 40 %
